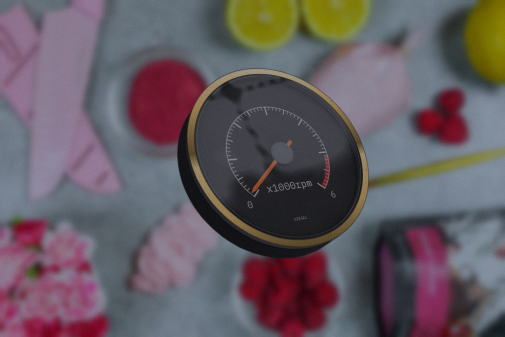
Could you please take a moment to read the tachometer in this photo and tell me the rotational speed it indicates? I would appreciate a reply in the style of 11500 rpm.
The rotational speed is 100 rpm
